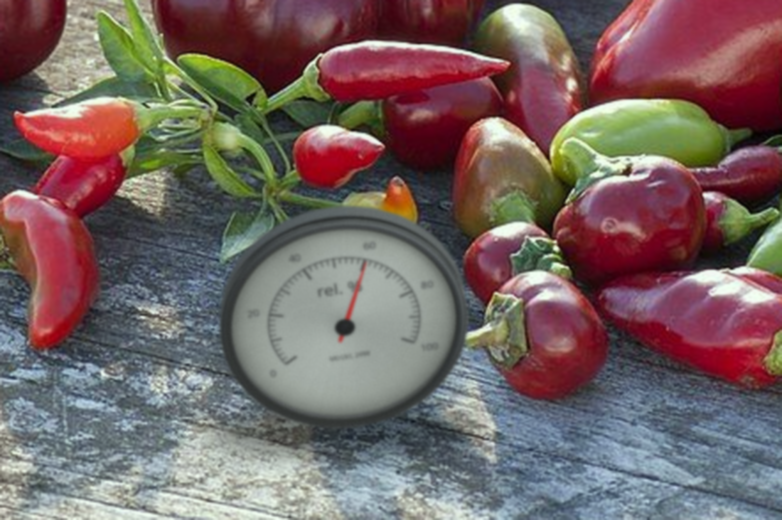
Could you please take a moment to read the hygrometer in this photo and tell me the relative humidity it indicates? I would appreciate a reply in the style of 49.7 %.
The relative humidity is 60 %
